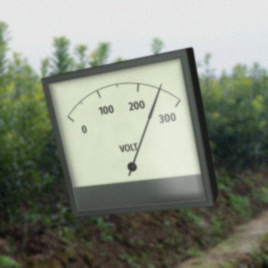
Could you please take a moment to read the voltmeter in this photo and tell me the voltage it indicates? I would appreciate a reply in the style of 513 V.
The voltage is 250 V
